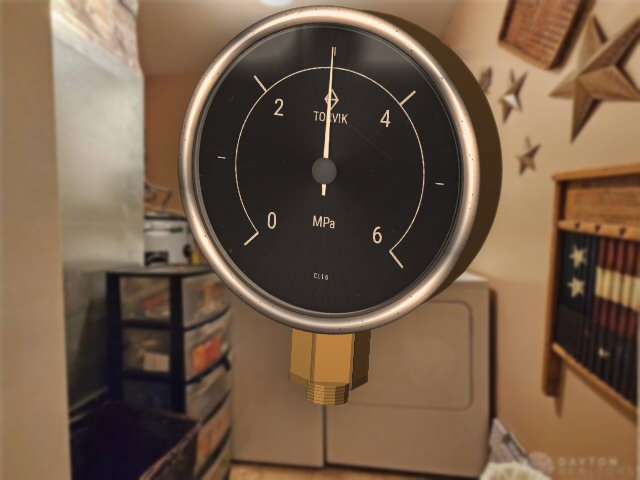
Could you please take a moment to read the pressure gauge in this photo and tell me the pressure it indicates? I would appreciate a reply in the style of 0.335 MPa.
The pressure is 3 MPa
